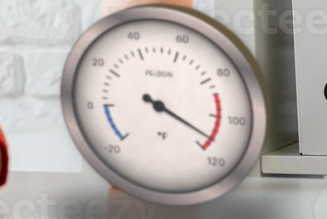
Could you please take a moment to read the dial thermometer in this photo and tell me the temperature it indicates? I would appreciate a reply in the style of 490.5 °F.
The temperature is 112 °F
